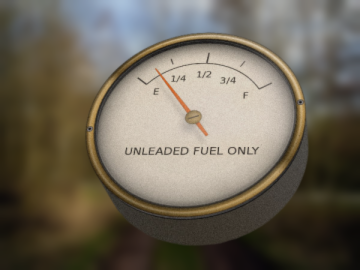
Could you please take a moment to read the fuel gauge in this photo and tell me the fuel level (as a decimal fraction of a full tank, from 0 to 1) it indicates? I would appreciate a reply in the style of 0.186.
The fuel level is 0.125
